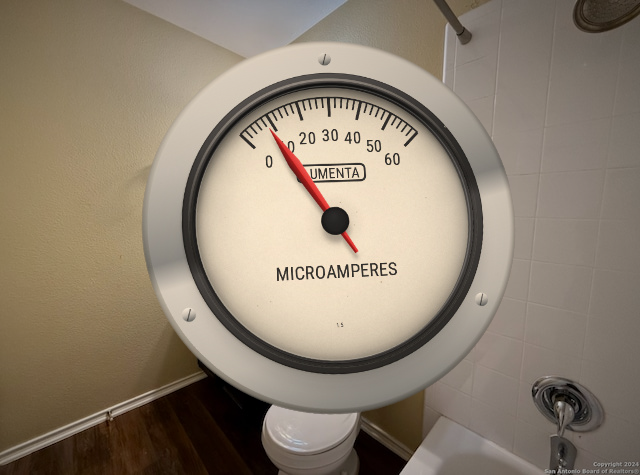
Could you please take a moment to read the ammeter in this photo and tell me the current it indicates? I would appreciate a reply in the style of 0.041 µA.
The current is 8 µA
